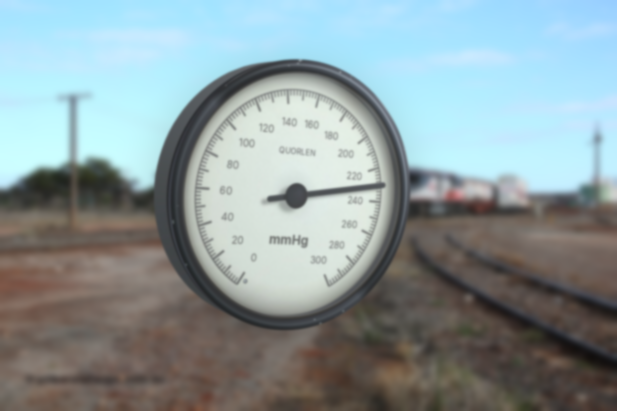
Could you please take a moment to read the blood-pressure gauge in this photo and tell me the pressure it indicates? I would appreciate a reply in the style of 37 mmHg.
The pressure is 230 mmHg
